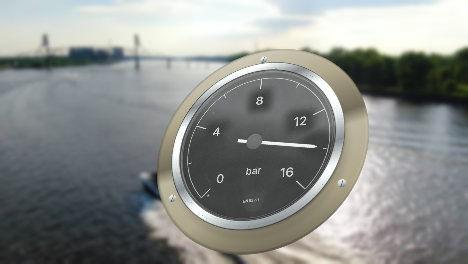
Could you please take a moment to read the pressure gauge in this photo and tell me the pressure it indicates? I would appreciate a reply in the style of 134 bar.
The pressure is 14 bar
